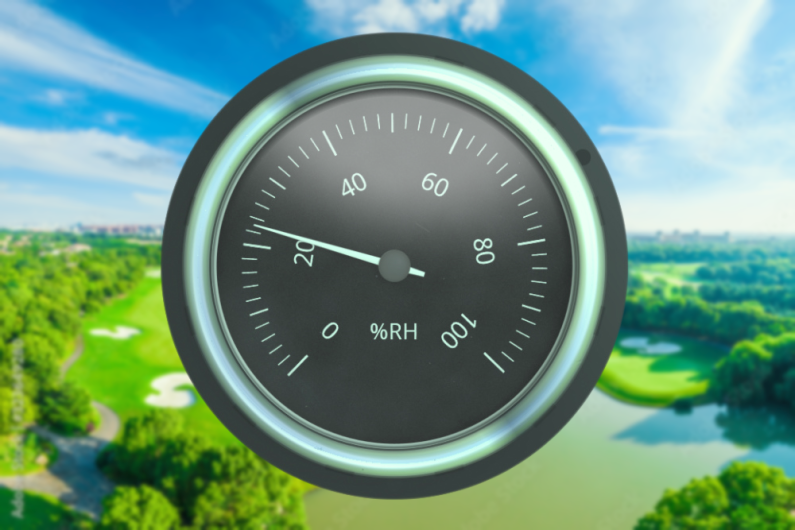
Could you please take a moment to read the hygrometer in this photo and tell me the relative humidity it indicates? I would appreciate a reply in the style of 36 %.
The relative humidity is 23 %
